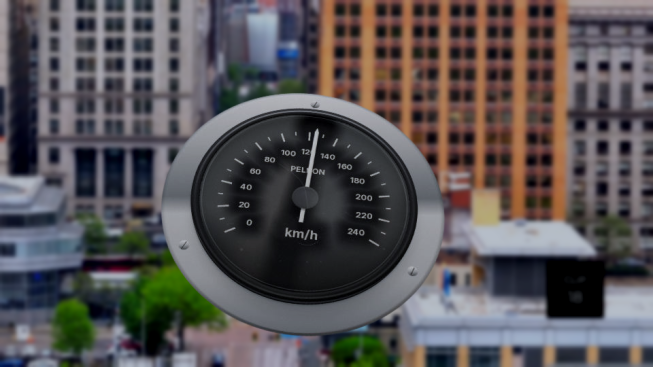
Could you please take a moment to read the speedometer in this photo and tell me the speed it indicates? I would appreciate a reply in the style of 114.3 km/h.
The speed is 125 km/h
